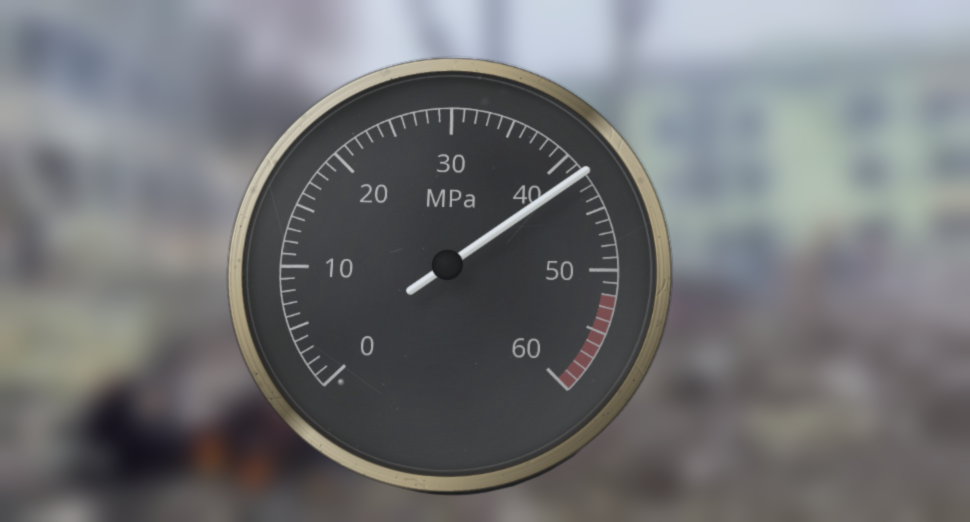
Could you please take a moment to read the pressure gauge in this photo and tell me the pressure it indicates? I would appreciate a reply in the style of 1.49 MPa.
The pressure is 42 MPa
